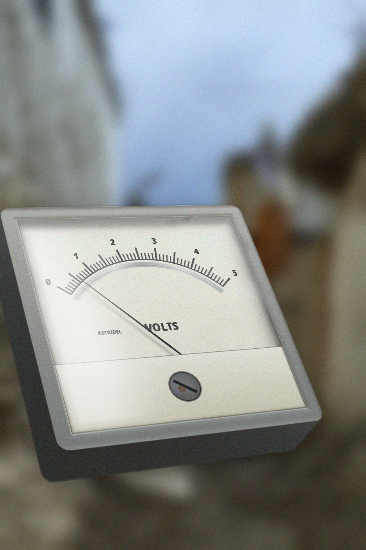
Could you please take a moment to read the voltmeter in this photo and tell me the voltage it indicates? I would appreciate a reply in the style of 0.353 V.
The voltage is 0.5 V
